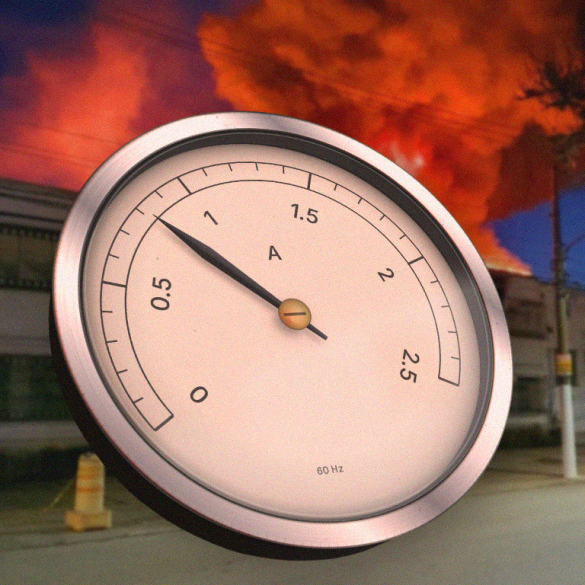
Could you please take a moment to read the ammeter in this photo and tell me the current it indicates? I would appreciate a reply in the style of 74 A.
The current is 0.8 A
